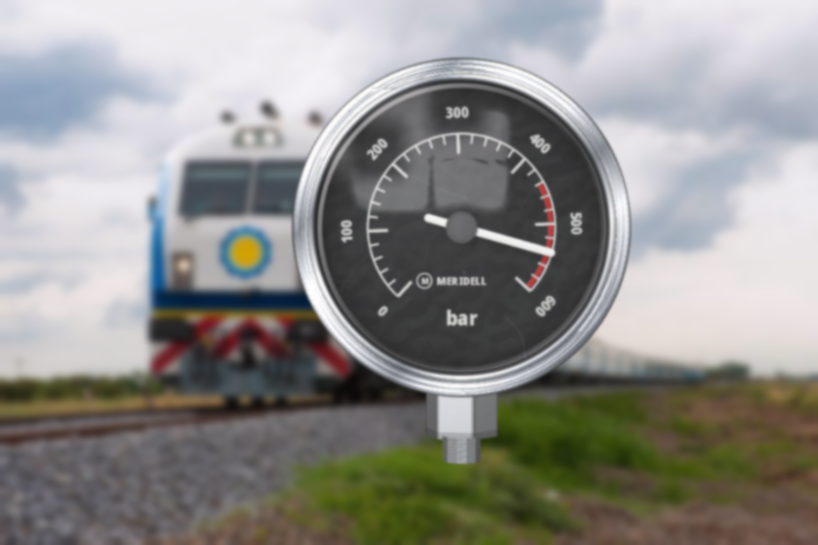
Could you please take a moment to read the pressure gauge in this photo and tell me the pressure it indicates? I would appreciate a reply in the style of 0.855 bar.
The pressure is 540 bar
